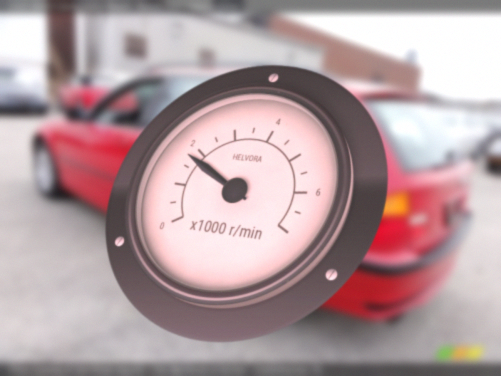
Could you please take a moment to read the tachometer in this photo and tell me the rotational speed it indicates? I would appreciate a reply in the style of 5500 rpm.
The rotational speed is 1750 rpm
